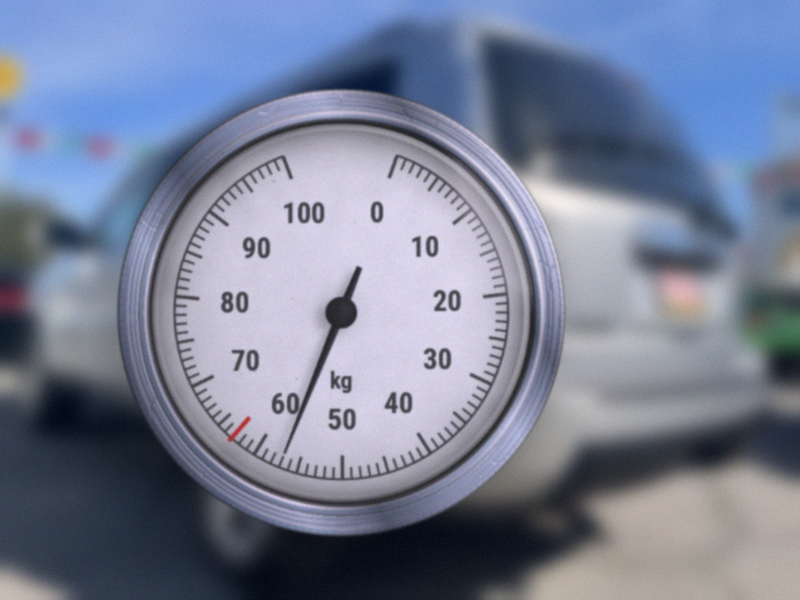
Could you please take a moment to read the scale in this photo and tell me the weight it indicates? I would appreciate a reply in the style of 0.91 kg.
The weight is 57 kg
